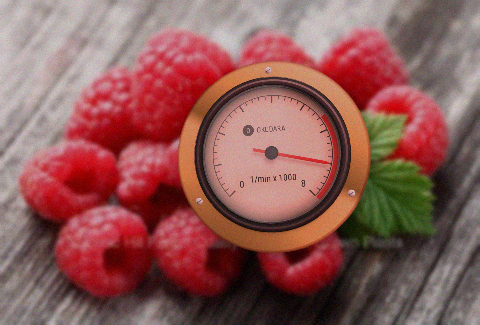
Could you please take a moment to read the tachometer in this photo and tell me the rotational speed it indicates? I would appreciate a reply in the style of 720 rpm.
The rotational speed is 7000 rpm
